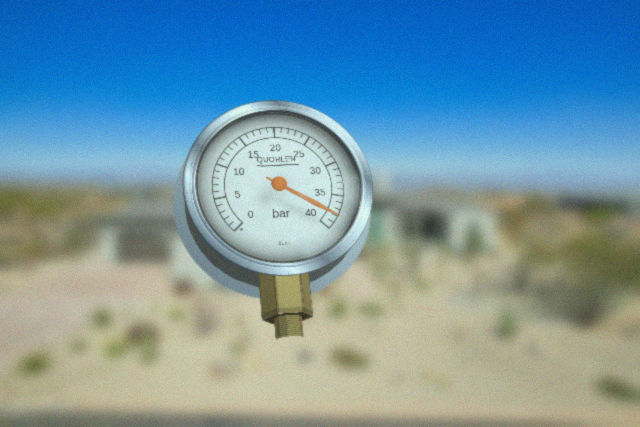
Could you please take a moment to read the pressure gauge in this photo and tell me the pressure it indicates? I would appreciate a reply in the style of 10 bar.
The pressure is 38 bar
